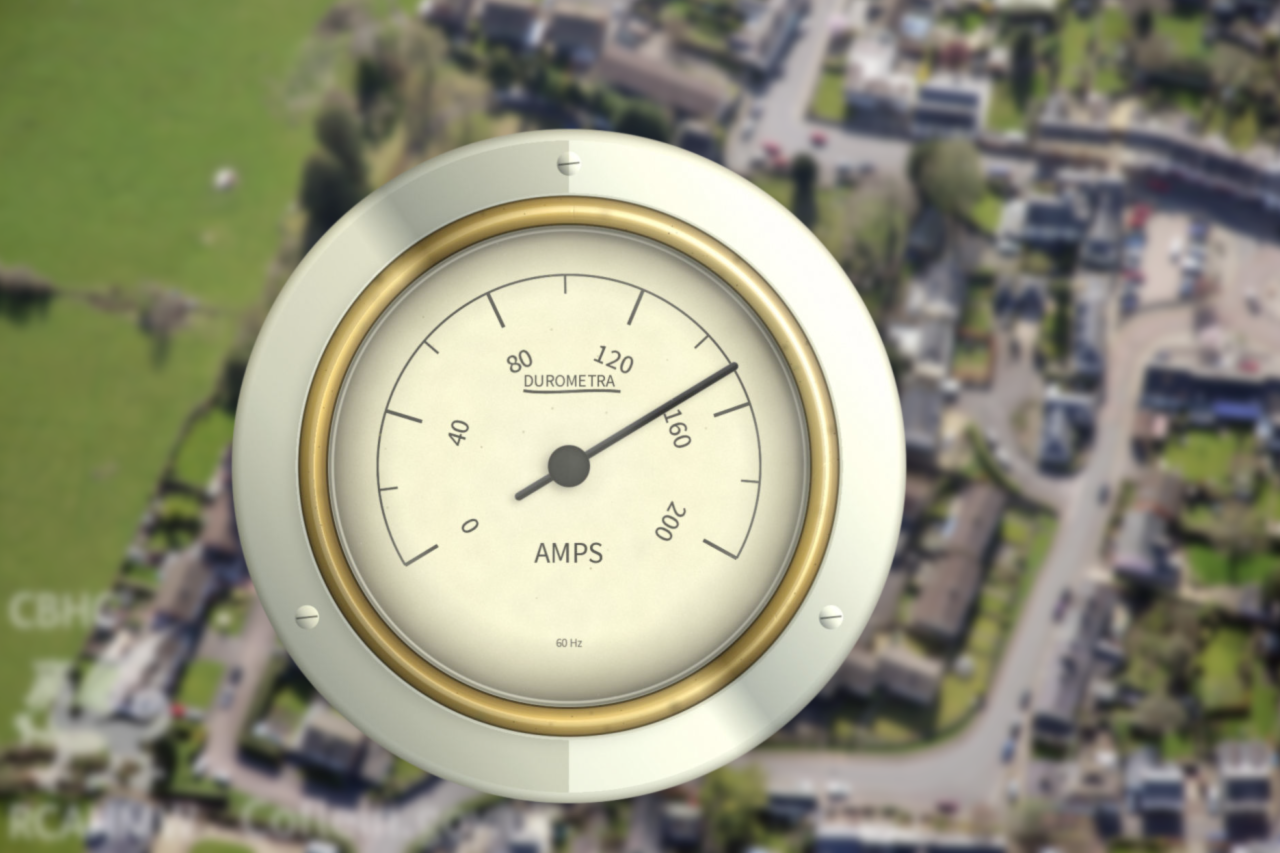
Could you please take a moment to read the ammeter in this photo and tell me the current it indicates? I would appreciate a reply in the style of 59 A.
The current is 150 A
